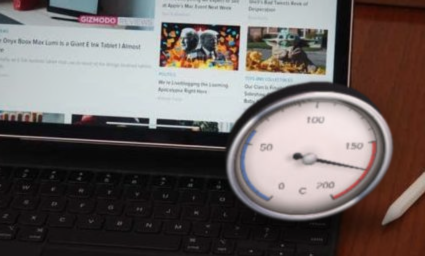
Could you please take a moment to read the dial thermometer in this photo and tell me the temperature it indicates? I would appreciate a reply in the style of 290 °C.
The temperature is 170 °C
